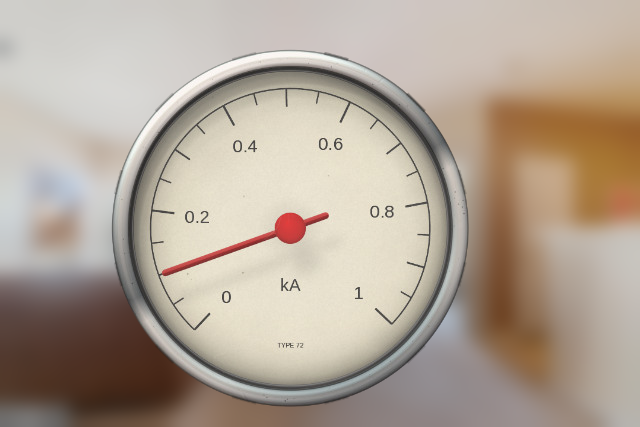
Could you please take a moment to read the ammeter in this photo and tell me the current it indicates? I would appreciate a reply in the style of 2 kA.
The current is 0.1 kA
